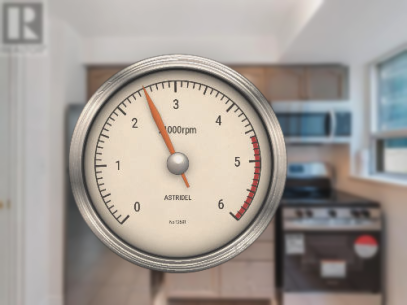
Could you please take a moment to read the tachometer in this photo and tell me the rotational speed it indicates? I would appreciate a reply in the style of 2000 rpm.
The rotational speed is 2500 rpm
